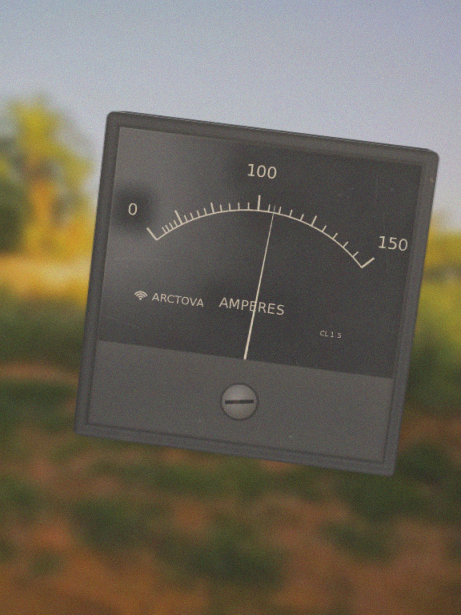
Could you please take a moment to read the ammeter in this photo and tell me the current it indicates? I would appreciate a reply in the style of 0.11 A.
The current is 107.5 A
